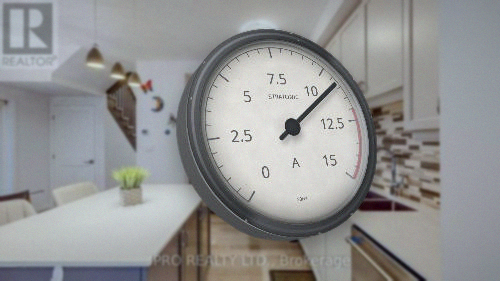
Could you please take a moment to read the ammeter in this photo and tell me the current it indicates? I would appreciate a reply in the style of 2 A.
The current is 10.75 A
